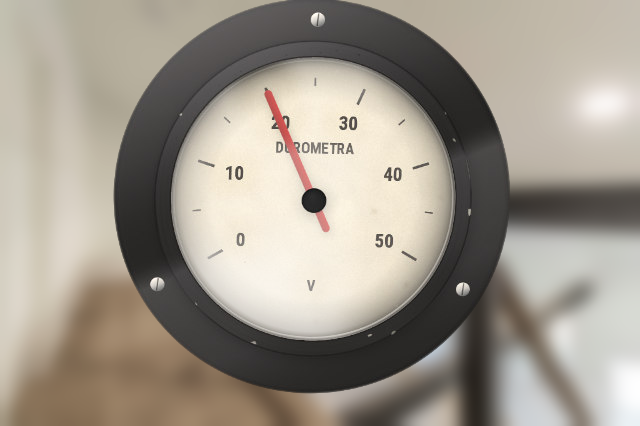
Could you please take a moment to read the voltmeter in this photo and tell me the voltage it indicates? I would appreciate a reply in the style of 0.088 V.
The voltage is 20 V
